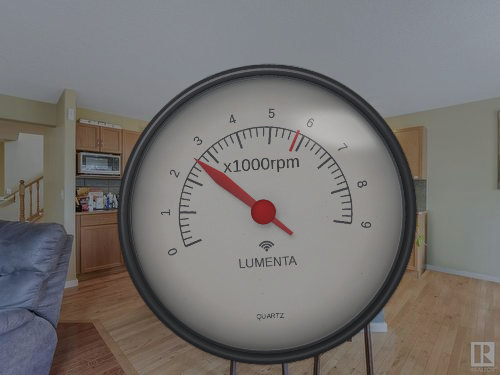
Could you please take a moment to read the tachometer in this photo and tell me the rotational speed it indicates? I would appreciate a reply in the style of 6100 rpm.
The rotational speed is 2600 rpm
